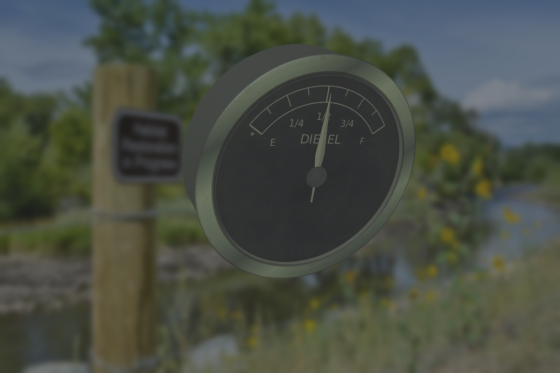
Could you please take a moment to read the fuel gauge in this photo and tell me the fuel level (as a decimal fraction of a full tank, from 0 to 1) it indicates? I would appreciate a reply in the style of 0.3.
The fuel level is 0.5
